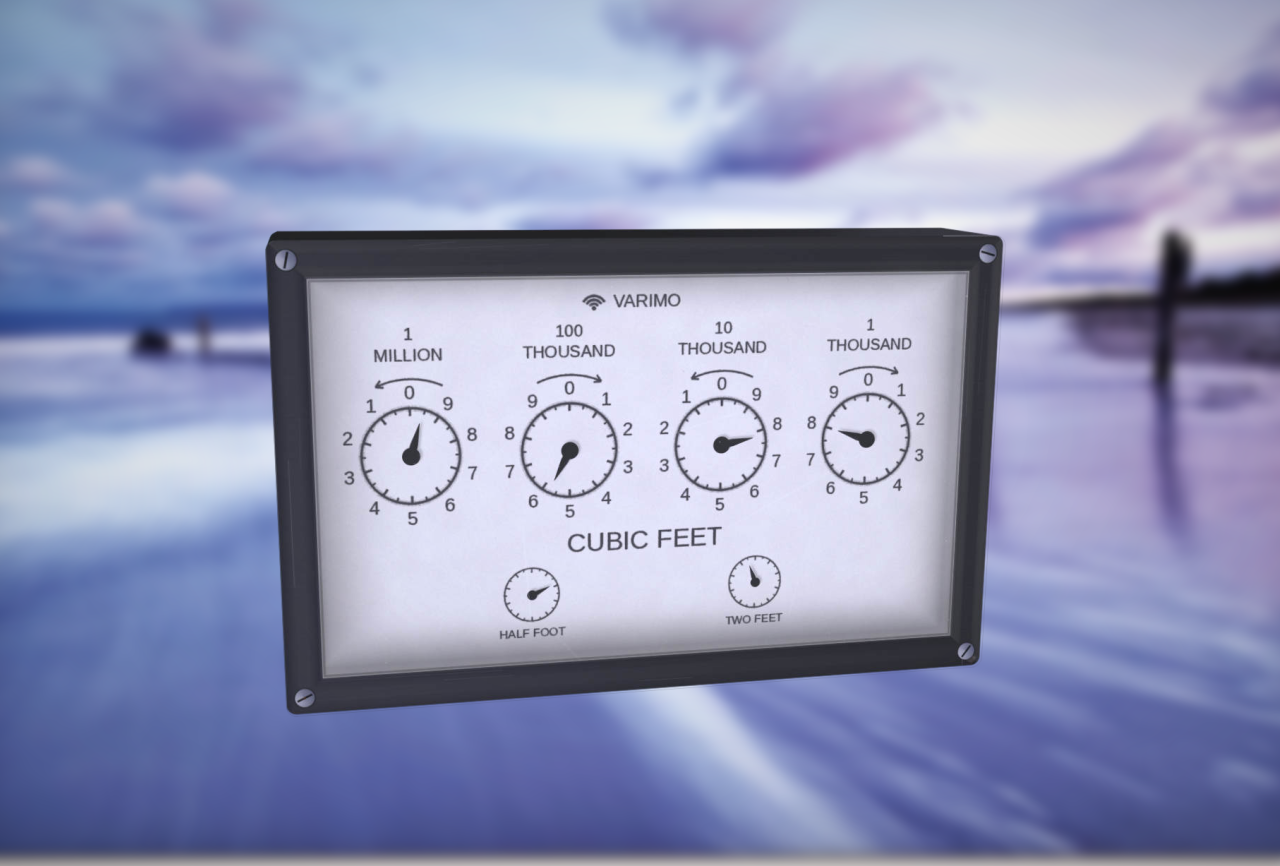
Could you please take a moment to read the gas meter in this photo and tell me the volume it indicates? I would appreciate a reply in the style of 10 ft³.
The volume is 957800 ft³
